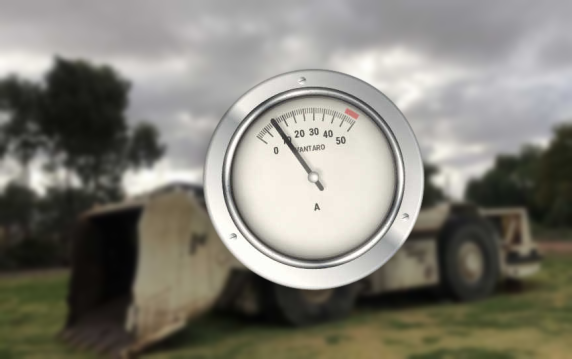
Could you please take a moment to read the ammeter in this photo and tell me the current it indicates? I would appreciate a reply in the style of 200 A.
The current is 10 A
